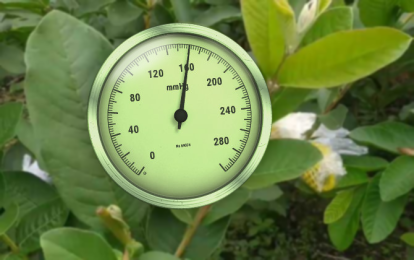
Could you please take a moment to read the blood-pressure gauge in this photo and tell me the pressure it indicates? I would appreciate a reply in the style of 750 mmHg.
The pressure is 160 mmHg
